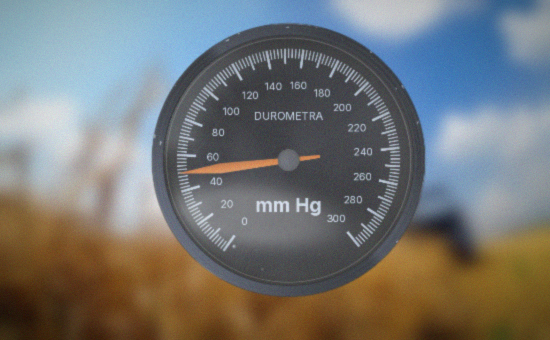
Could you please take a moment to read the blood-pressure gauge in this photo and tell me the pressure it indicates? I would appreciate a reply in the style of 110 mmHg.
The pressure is 50 mmHg
